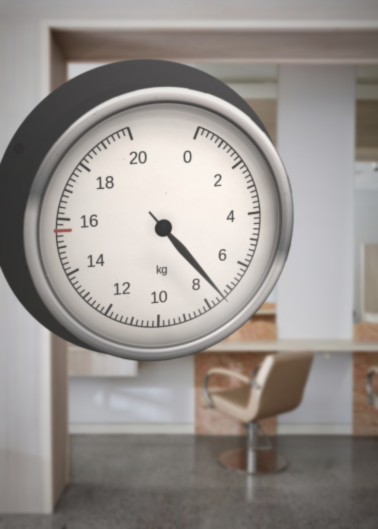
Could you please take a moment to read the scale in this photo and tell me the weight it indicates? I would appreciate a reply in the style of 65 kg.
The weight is 7.4 kg
